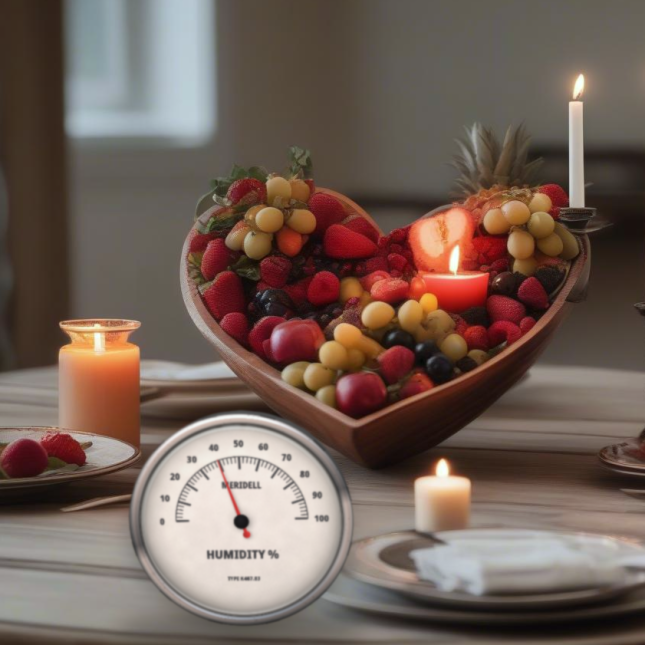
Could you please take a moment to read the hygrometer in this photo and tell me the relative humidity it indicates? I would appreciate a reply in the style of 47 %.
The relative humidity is 40 %
